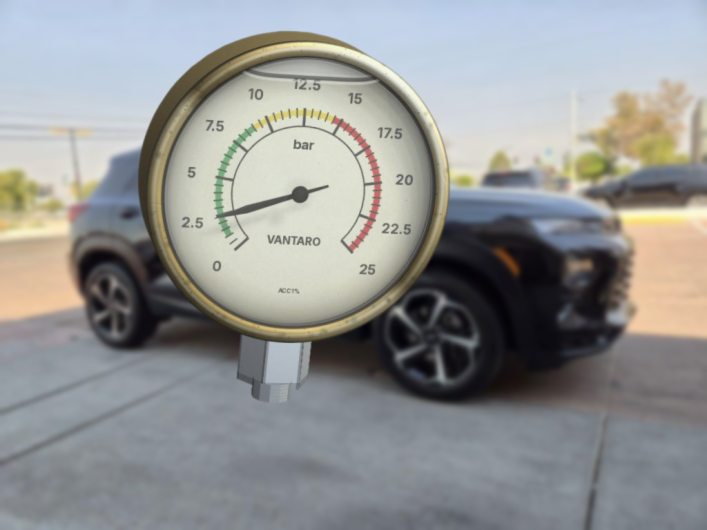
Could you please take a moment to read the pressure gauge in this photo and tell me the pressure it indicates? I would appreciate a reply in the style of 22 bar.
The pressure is 2.5 bar
